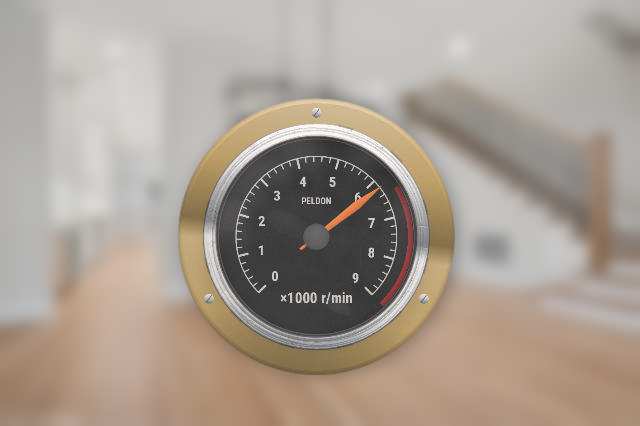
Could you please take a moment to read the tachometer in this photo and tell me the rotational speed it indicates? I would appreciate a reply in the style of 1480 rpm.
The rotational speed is 6200 rpm
